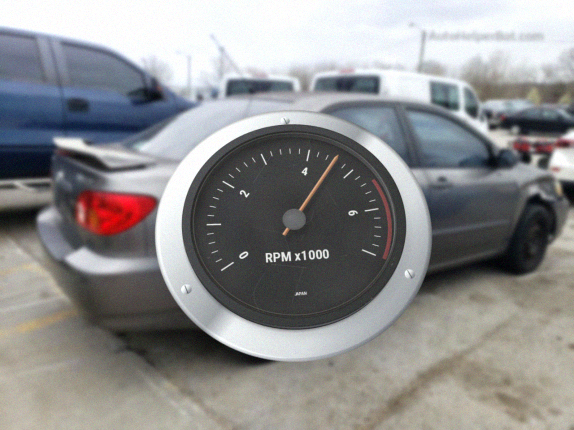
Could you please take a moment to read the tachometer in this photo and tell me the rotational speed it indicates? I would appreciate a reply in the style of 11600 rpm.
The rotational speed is 4600 rpm
